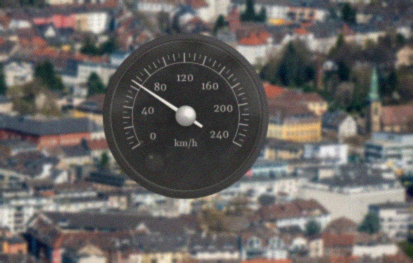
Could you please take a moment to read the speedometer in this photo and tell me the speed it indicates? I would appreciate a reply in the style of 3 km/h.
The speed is 65 km/h
